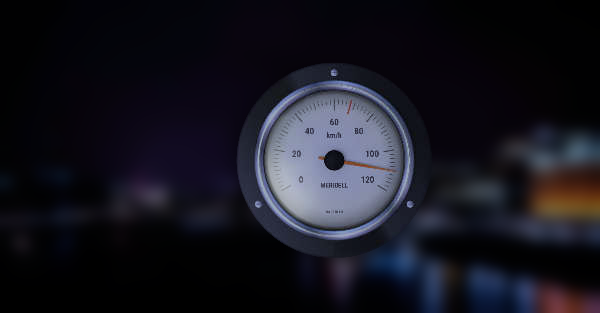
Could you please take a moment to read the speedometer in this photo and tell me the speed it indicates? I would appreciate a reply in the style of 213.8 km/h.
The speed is 110 km/h
